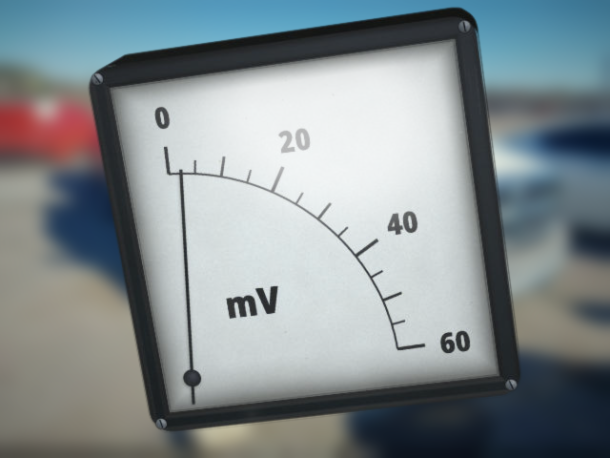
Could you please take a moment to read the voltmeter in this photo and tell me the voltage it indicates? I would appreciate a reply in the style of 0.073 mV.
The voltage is 2.5 mV
